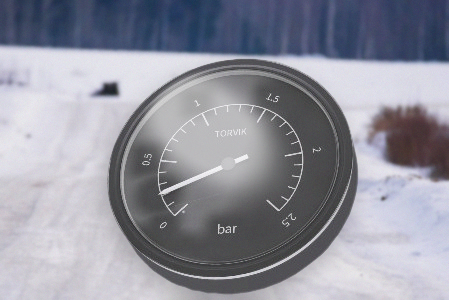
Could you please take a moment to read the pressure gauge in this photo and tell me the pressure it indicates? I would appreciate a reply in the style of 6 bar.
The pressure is 0.2 bar
